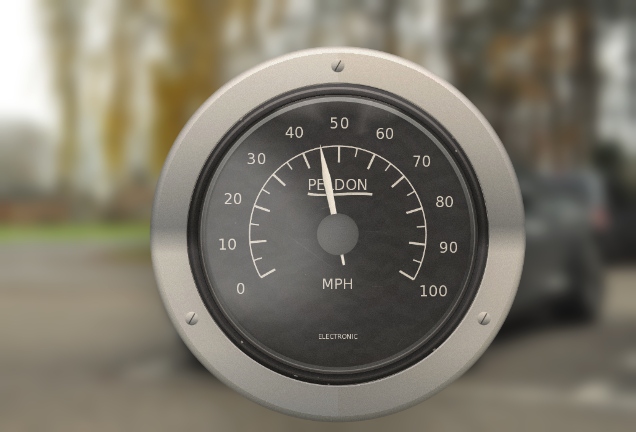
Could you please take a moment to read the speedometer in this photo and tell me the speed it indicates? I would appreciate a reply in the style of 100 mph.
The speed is 45 mph
